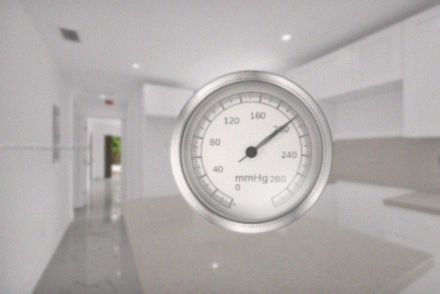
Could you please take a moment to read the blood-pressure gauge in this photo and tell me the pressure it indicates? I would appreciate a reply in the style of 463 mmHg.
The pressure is 200 mmHg
